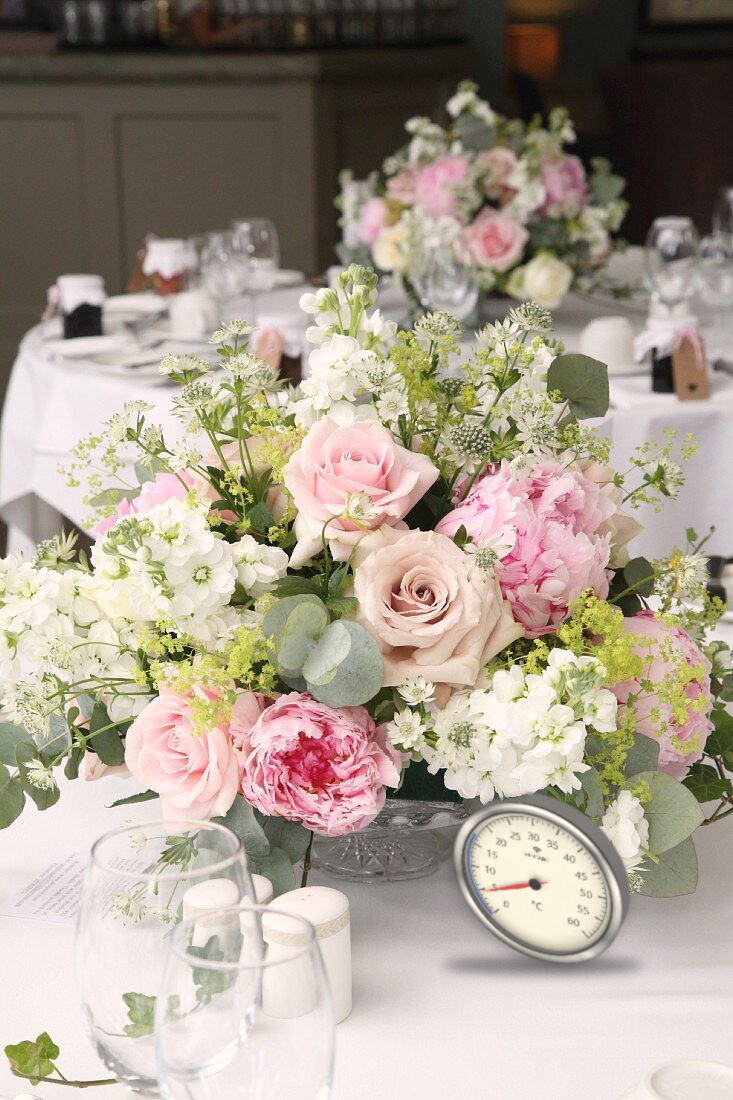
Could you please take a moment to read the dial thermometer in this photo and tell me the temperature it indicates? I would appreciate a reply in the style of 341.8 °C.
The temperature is 5 °C
